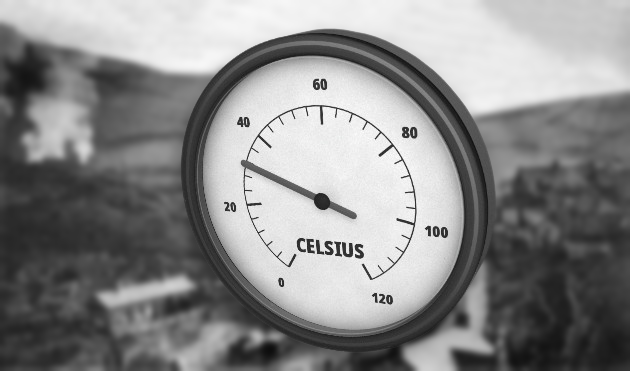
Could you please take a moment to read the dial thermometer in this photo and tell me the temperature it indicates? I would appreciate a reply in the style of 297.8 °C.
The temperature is 32 °C
